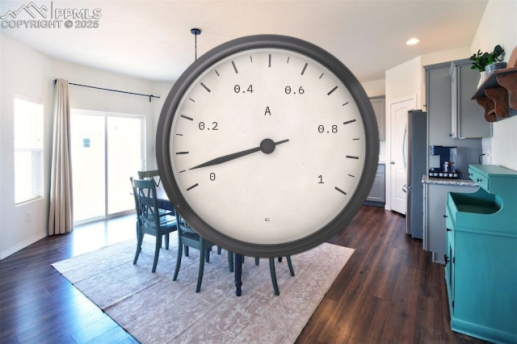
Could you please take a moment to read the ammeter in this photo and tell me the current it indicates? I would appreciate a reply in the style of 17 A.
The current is 0.05 A
